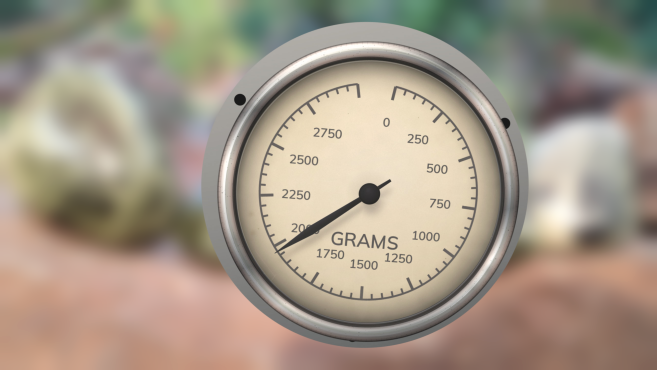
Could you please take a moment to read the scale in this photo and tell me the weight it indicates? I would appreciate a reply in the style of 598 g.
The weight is 1975 g
